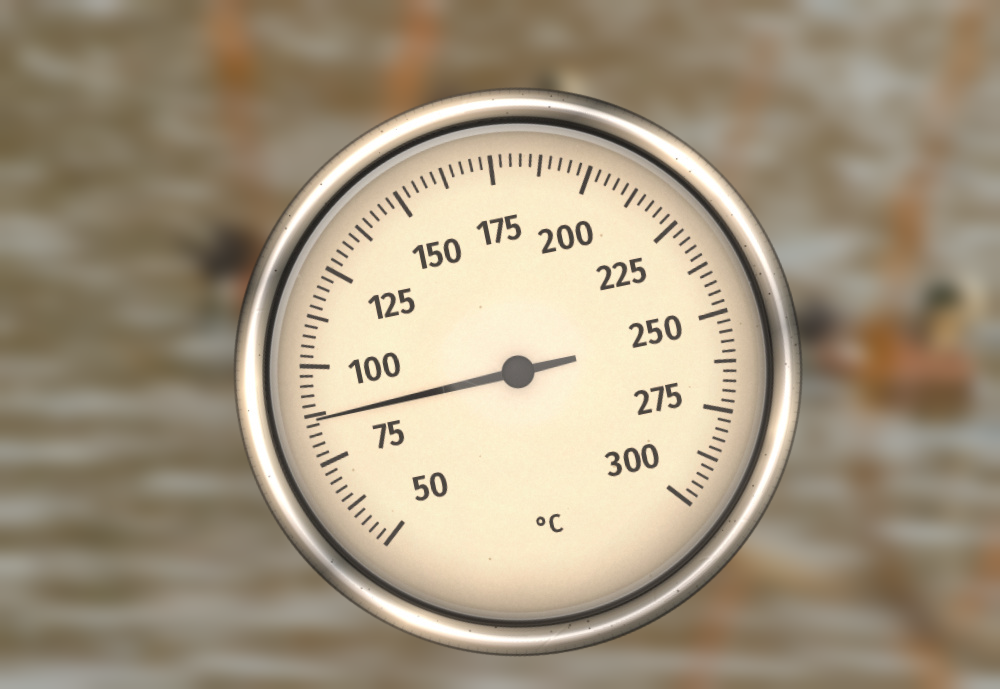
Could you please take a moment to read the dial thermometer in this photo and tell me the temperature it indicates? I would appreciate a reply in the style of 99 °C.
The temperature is 86.25 °C
